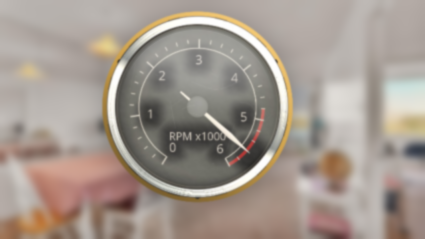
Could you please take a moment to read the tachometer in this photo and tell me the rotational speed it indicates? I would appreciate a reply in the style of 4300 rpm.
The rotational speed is 5600 rpm
